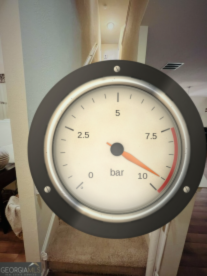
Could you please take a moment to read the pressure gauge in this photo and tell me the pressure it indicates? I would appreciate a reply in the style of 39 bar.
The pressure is 9.5 bar
